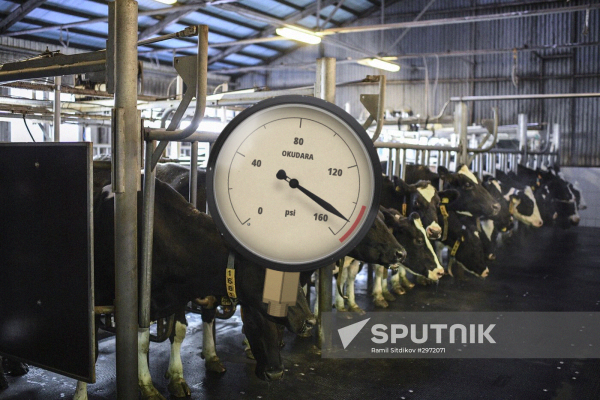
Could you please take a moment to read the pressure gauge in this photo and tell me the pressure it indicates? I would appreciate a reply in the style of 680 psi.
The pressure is 150 psi
